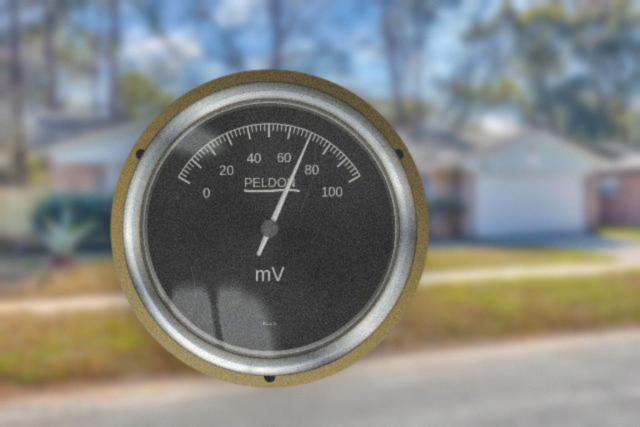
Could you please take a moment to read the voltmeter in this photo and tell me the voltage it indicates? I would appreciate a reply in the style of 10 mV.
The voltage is 70 mV
